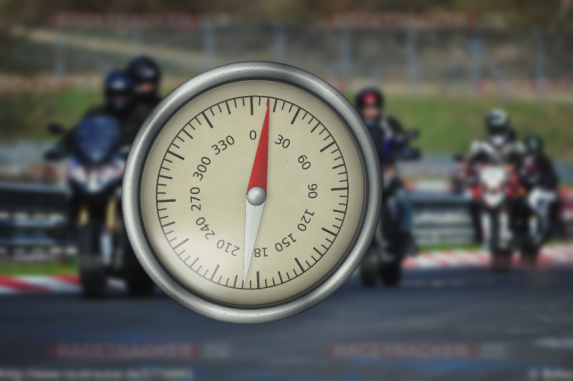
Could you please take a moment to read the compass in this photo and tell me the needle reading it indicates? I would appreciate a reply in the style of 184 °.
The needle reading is 10 °
